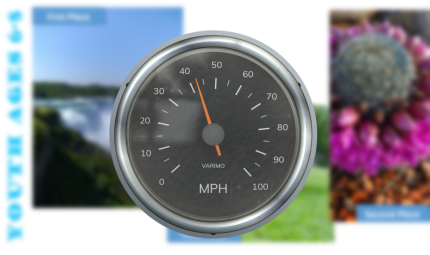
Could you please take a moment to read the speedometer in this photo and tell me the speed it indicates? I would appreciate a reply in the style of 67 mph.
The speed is 42.5 mph
